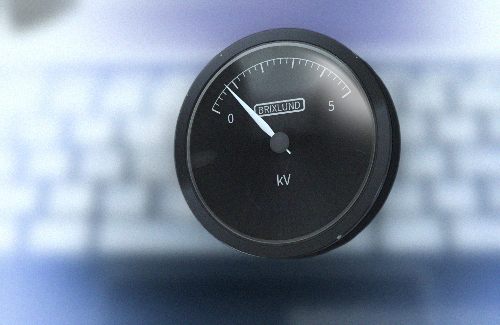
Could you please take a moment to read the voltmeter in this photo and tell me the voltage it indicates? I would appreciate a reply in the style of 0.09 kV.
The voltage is 0.8 kV
